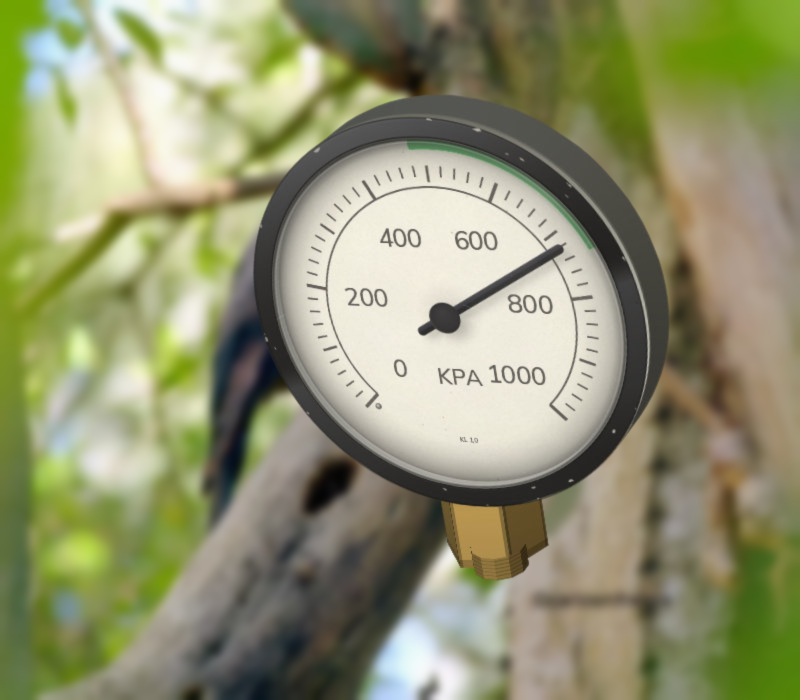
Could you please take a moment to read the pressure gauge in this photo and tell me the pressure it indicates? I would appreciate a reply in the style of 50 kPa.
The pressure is 720 kPa
